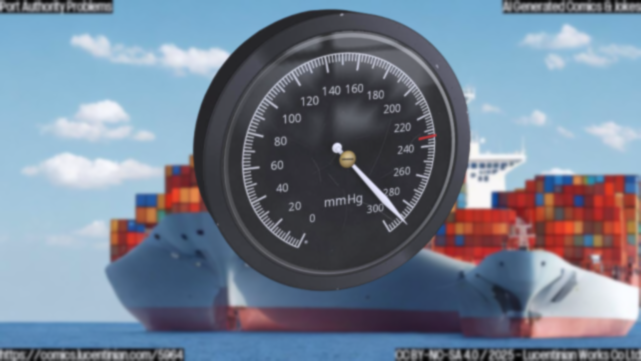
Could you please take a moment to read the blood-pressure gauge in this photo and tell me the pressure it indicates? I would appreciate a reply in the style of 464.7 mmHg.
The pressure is 290 mmHg
